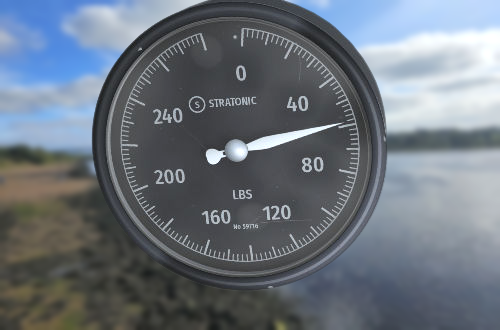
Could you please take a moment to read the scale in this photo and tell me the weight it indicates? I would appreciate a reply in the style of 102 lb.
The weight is 58 lb
